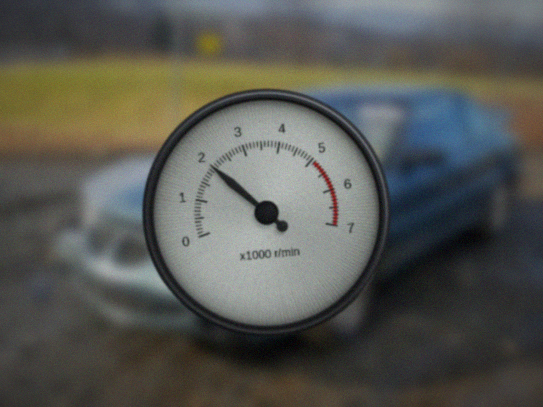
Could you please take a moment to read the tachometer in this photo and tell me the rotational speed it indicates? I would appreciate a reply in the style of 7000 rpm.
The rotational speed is 2000 rpm
